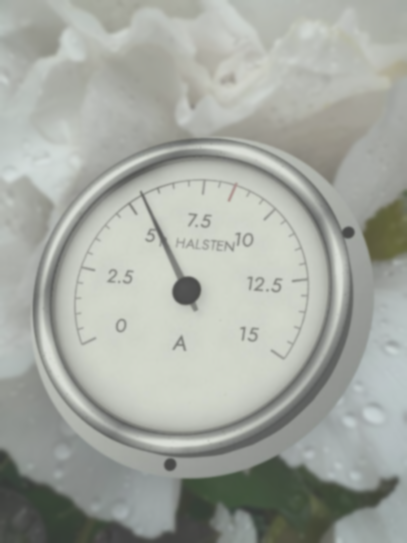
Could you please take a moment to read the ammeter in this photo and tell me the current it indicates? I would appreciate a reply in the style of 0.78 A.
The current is 5.5 A
